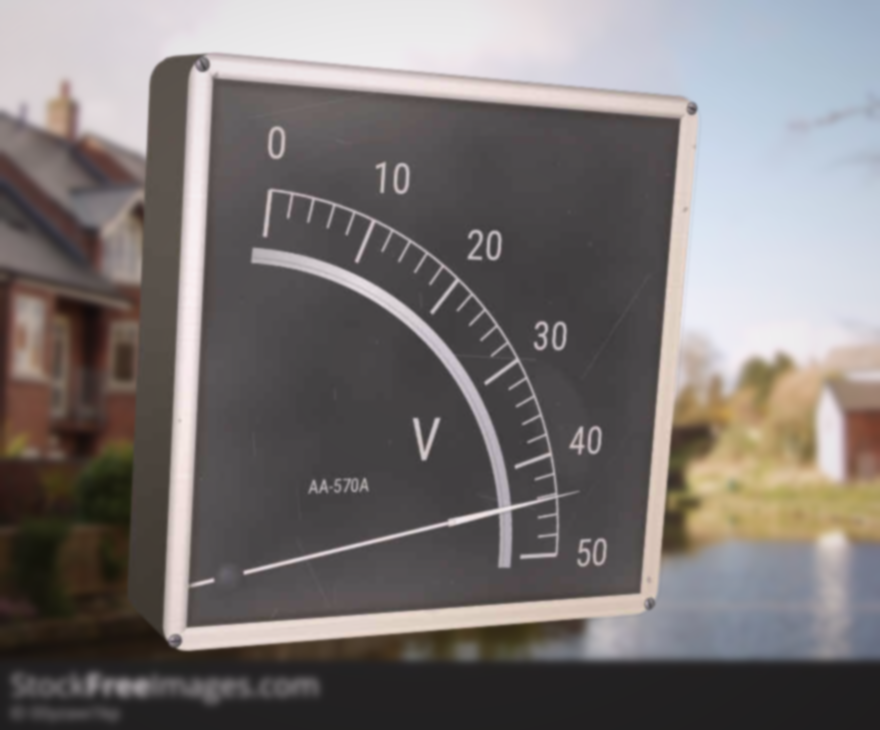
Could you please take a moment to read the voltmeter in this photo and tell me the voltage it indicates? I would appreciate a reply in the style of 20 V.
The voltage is 44 V
